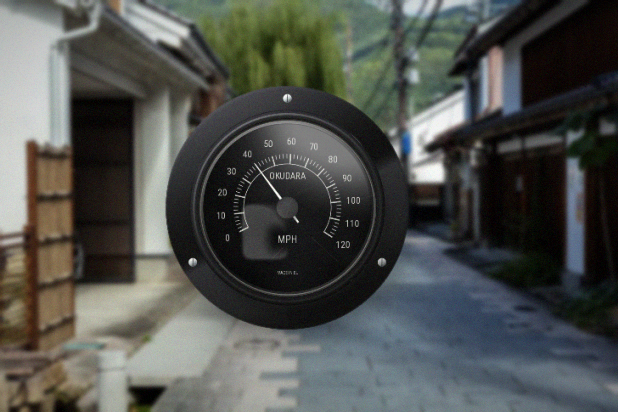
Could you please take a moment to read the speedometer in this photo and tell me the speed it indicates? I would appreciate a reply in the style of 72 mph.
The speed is 40 mph
